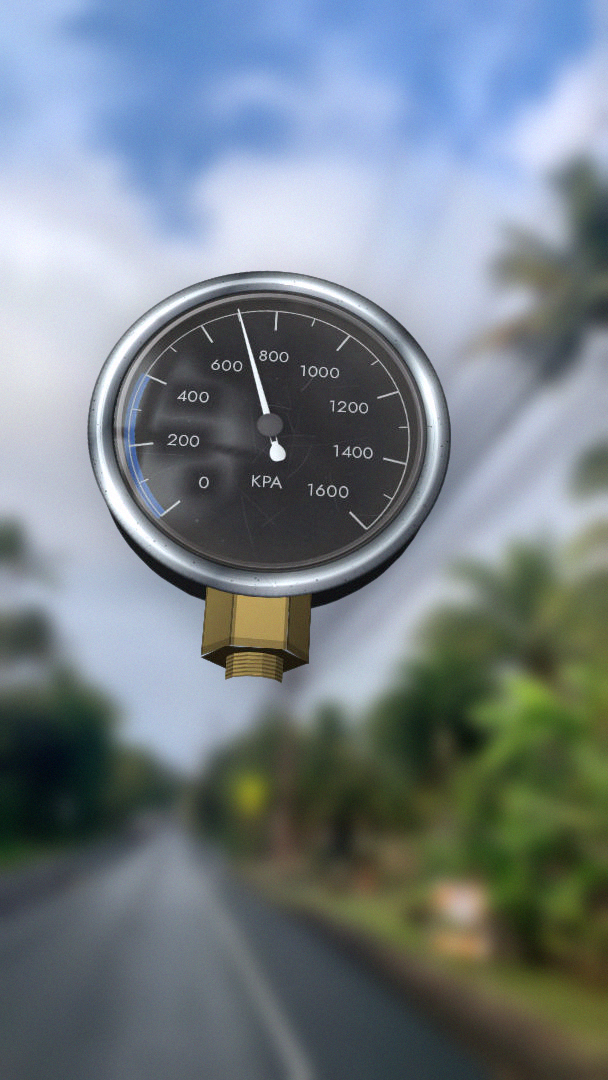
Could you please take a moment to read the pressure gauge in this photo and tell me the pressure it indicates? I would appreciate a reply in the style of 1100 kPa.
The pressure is 700 kPa
